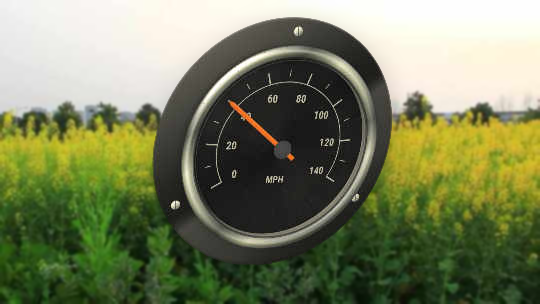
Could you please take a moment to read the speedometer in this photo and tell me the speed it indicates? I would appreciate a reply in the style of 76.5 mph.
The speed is 40 mph
